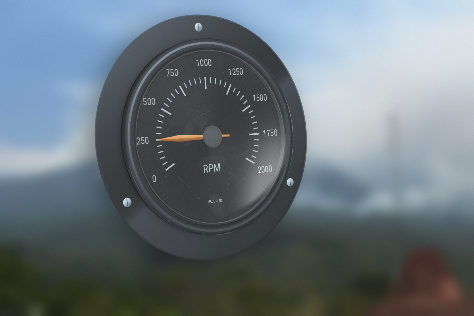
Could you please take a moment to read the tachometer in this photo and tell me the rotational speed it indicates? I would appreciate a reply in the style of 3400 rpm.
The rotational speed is 250 rpm
